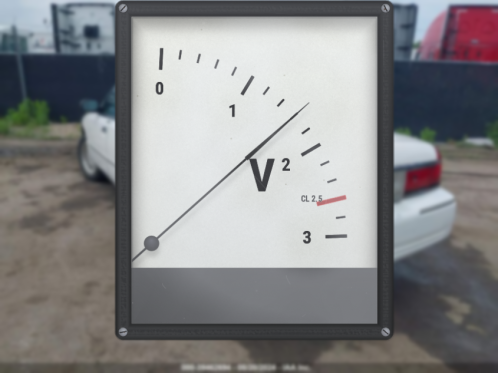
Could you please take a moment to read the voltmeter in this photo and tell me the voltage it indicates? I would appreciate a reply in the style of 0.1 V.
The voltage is 1.6 V
